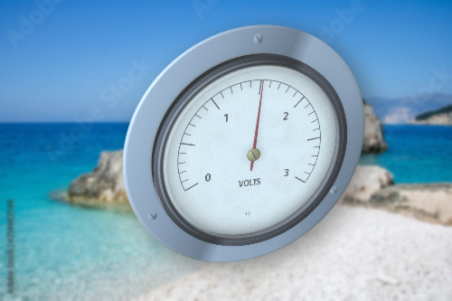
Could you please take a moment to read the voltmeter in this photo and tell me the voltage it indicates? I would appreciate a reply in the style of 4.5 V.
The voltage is 1.5 V
